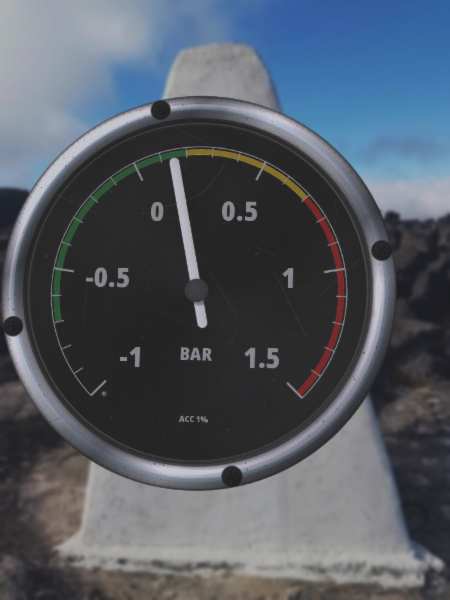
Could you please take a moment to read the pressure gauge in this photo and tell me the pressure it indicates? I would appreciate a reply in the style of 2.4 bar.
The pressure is 0.15 bar
